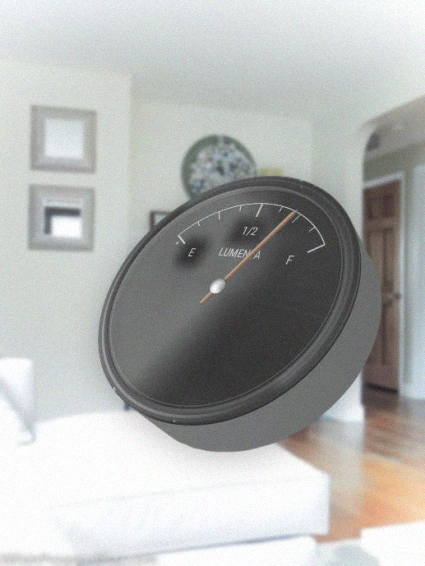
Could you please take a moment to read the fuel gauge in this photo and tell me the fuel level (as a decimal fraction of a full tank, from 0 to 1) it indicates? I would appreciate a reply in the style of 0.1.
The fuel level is 0.75
